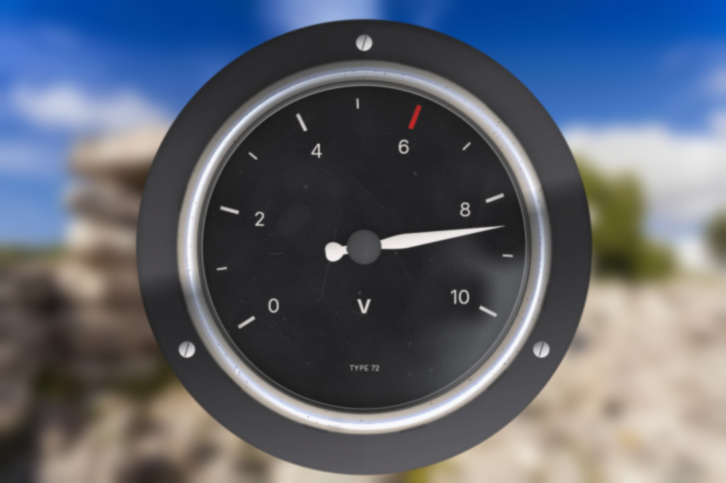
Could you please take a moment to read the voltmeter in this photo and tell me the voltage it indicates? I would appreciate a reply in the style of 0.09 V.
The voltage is 8.5 V
